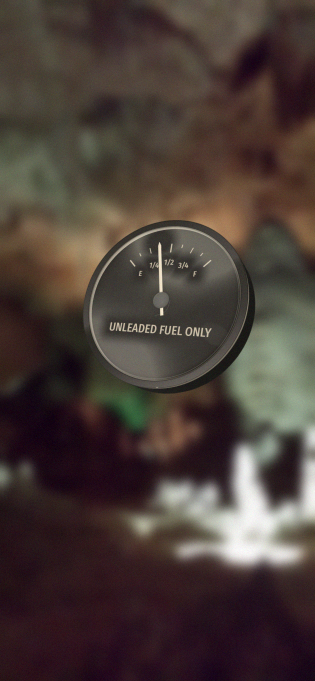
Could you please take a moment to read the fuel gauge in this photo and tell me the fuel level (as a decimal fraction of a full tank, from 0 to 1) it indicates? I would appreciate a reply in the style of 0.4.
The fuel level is 0.375
